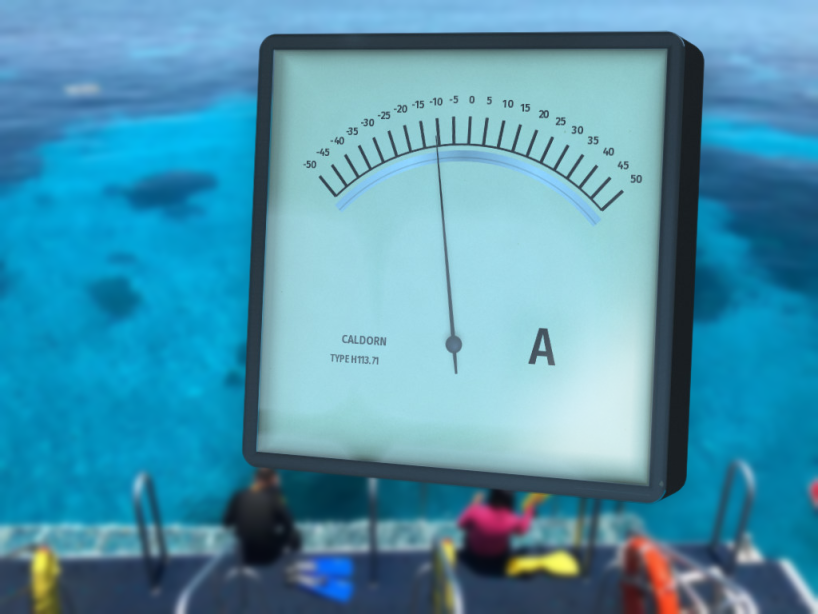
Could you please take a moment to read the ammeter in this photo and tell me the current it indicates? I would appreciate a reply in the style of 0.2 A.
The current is -10 A
